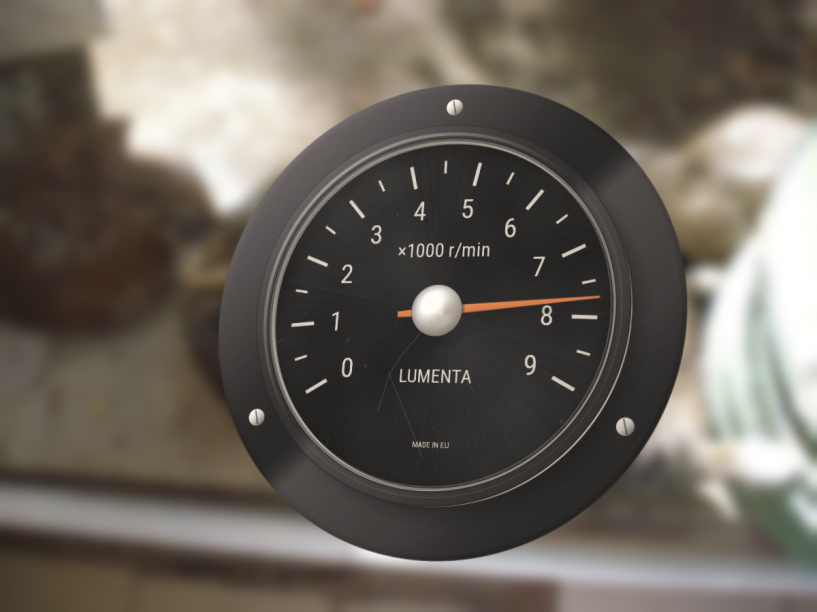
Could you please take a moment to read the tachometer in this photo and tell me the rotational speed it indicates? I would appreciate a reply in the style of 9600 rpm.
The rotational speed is 7750 rpm
